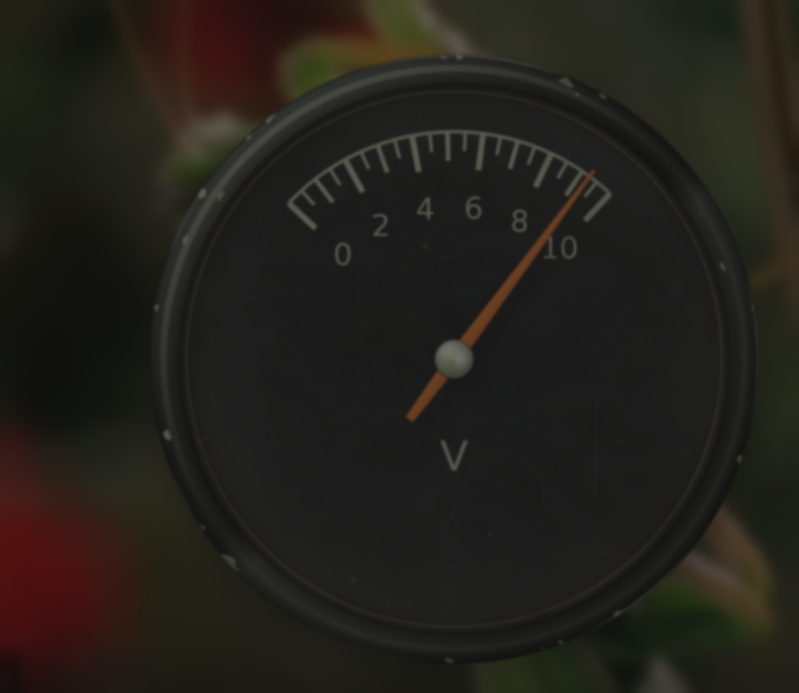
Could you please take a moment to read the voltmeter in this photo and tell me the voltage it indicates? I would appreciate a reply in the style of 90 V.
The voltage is 9.25 V
